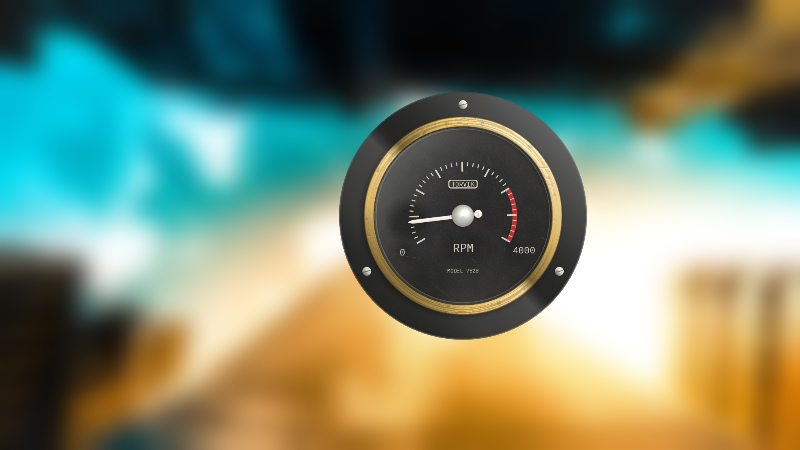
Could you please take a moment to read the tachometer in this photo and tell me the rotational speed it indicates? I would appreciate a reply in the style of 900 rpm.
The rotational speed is 400 rpm
